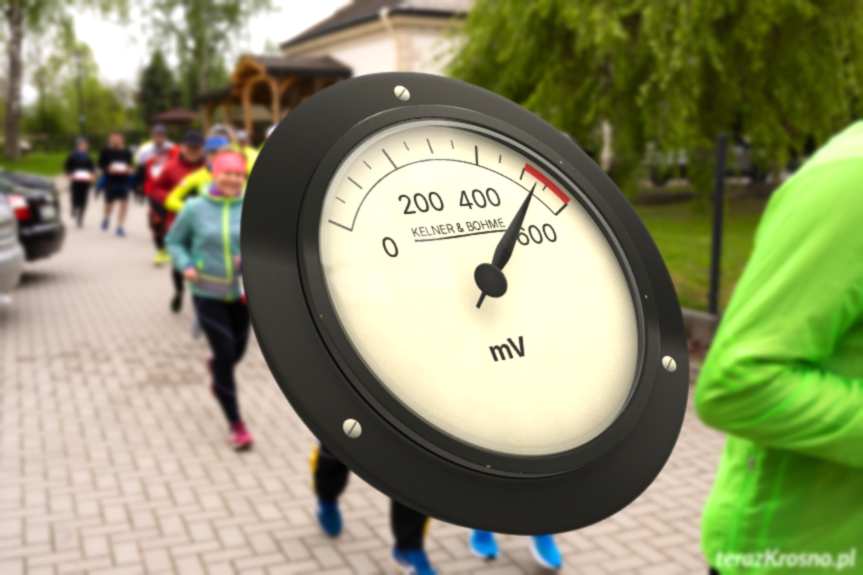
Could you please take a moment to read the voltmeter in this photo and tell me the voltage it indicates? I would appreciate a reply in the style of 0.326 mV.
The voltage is 525 mV
